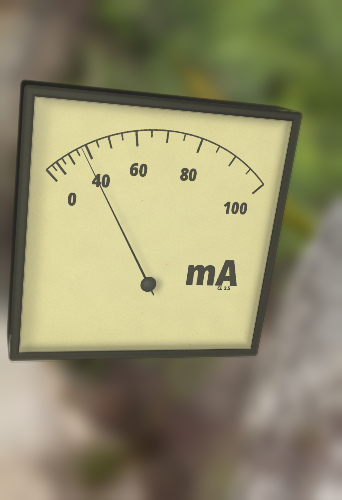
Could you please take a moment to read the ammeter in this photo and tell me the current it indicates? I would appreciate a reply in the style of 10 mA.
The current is 37.5 mA
